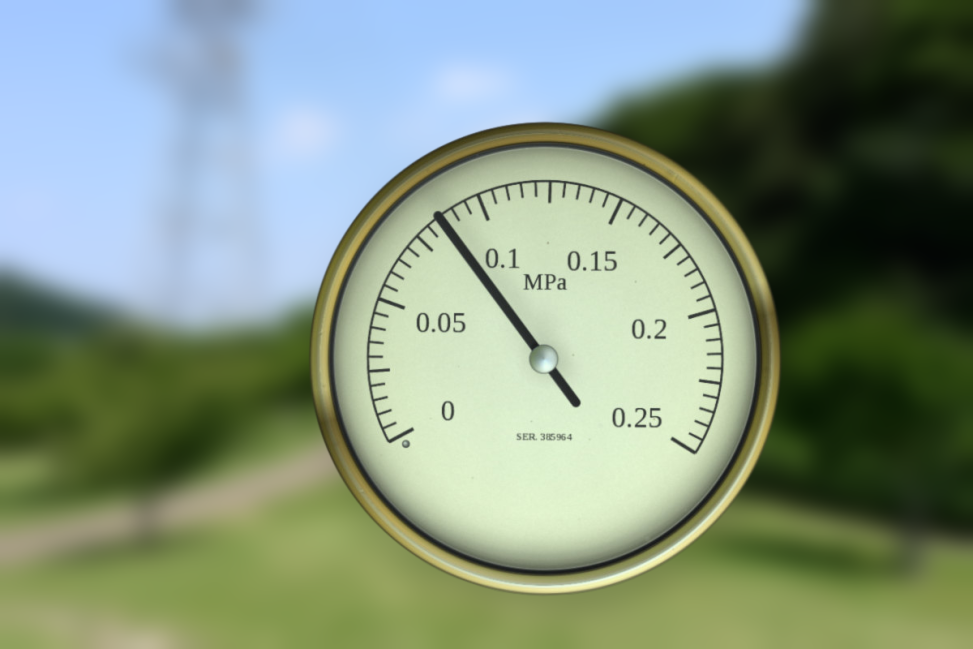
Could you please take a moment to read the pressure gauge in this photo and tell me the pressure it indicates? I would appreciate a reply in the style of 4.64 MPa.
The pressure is 0.085 MPa
